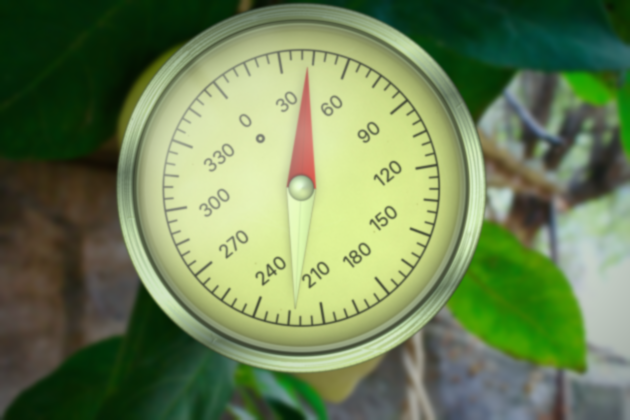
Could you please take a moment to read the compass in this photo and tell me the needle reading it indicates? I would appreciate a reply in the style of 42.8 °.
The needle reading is 42.5 °
